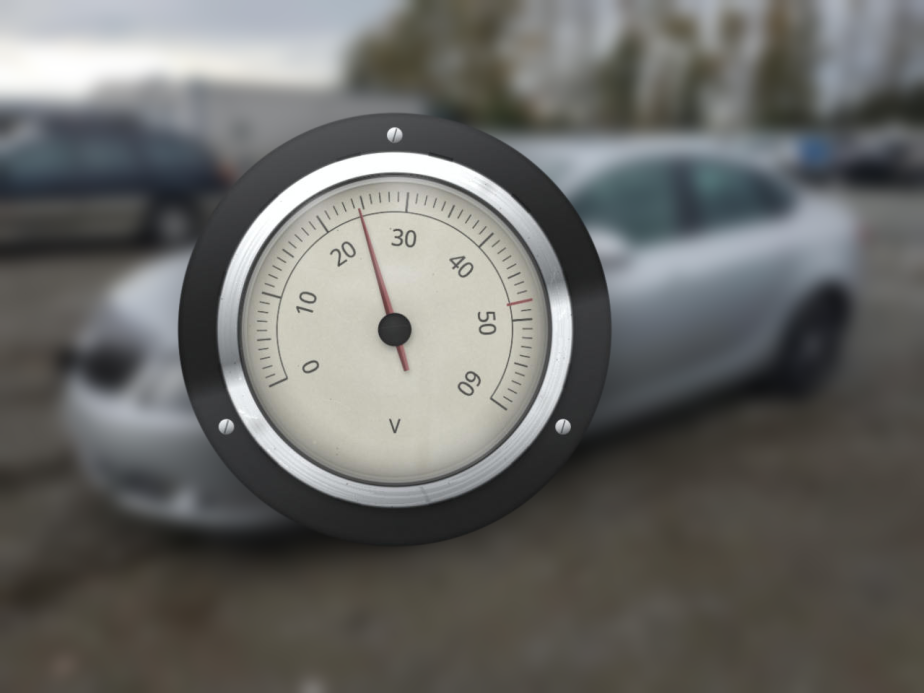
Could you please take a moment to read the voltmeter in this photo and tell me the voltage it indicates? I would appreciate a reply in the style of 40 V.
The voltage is 24.5 V
